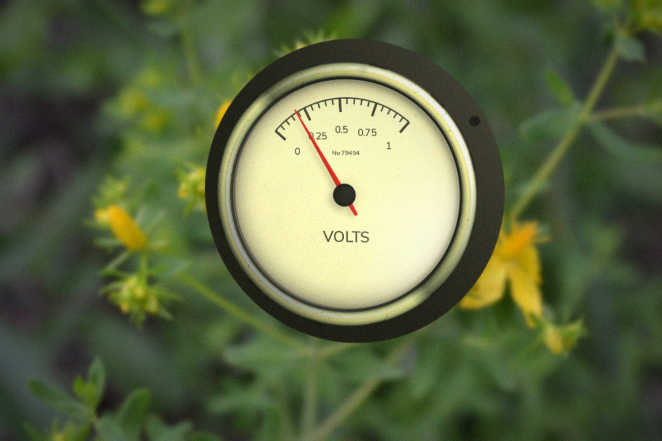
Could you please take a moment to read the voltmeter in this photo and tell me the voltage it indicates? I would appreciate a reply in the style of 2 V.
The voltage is 0.2 V
